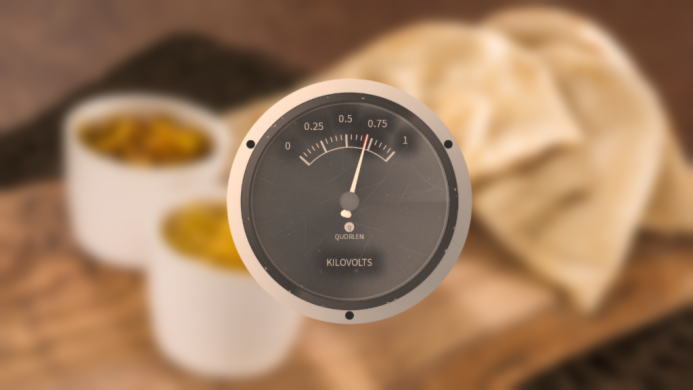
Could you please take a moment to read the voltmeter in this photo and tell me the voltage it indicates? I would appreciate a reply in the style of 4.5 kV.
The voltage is 0.7 kV
